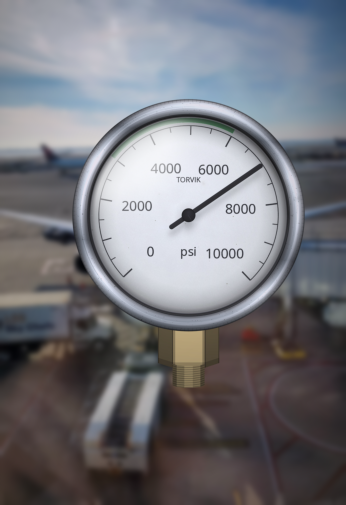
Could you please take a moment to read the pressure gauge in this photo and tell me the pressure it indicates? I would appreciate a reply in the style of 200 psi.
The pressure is 7000 psi
